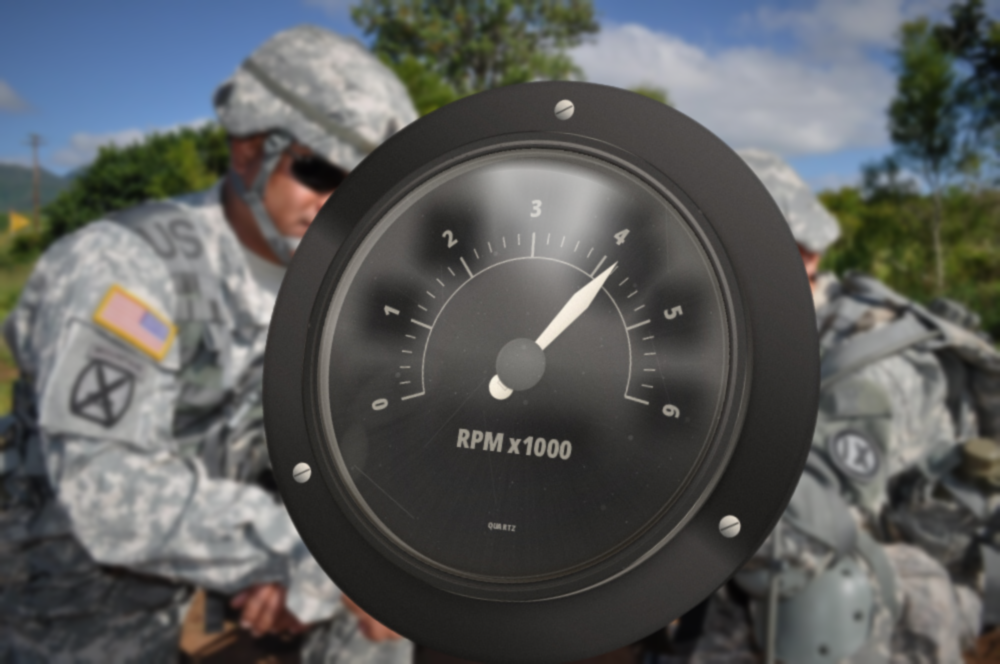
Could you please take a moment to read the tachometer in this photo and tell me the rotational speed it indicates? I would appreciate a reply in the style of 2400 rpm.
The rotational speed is 4200 rpm
